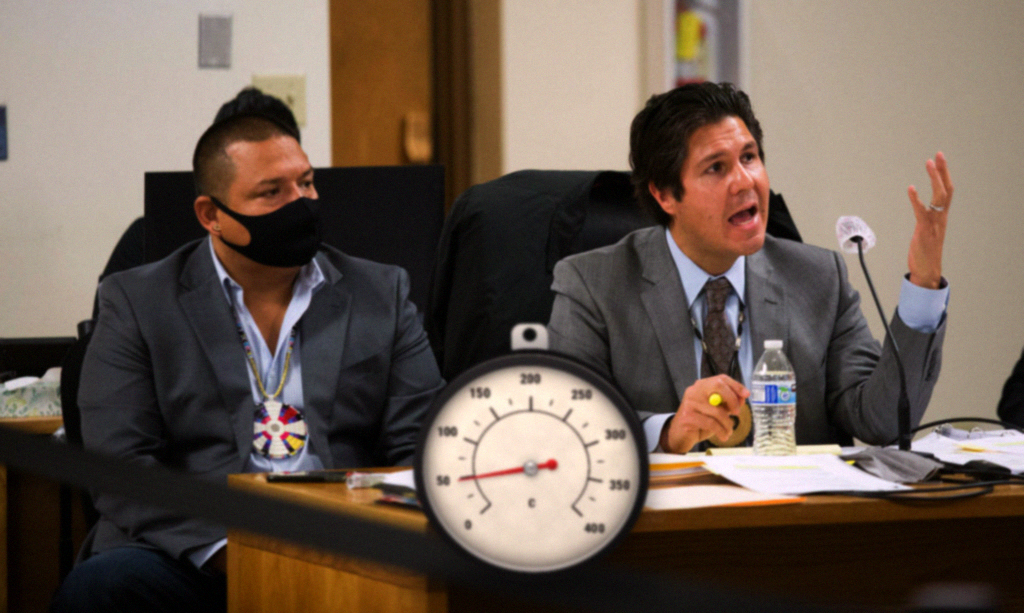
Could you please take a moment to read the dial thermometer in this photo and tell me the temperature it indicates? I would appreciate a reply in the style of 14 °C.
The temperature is 50 °C
